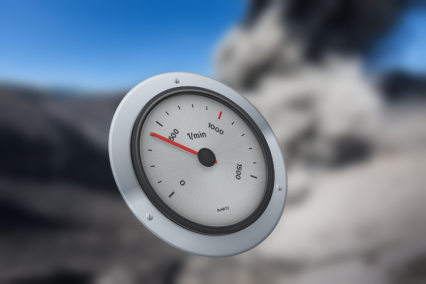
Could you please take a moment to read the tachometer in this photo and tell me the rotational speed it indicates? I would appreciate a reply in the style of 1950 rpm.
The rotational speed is 400 rpm
